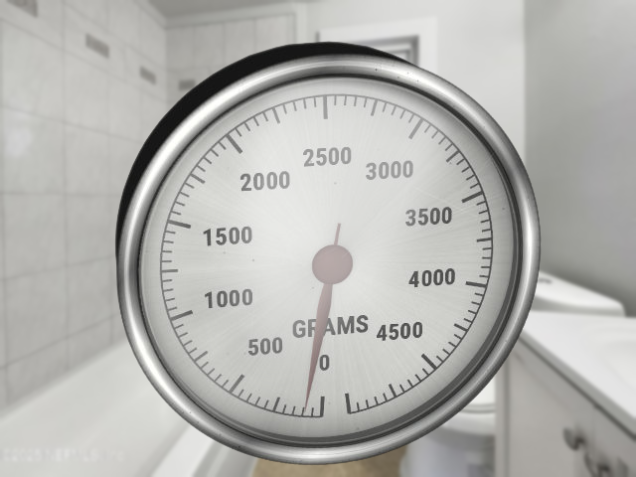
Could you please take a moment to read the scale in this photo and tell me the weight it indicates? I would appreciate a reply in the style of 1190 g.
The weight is 100 g
